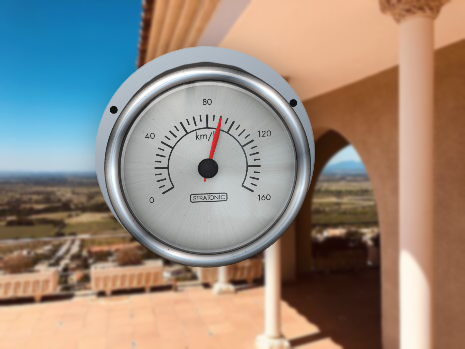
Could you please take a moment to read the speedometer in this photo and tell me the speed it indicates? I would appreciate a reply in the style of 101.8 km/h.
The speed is 90 km/h
